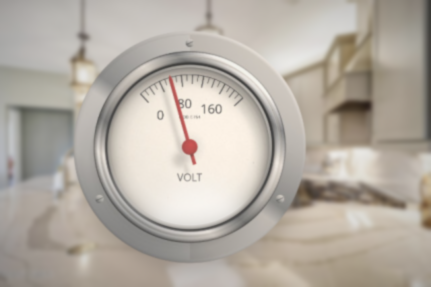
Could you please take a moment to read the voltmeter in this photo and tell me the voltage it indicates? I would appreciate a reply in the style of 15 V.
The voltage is 60 V
